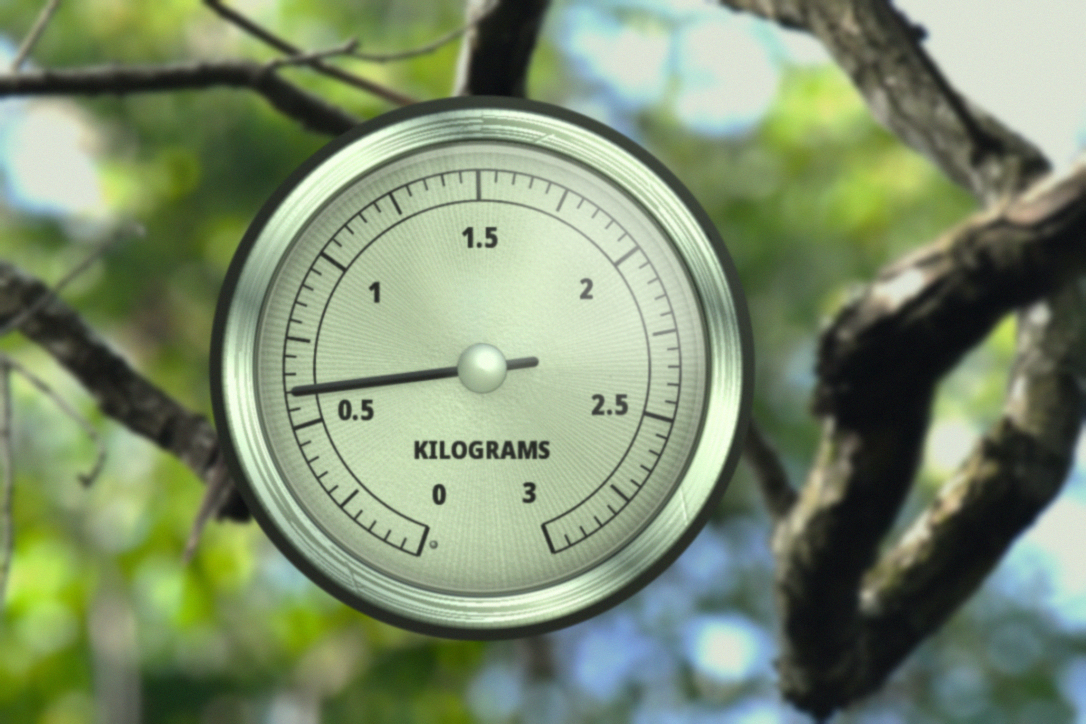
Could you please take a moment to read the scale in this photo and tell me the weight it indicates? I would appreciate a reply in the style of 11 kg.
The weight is 0.6 kg
